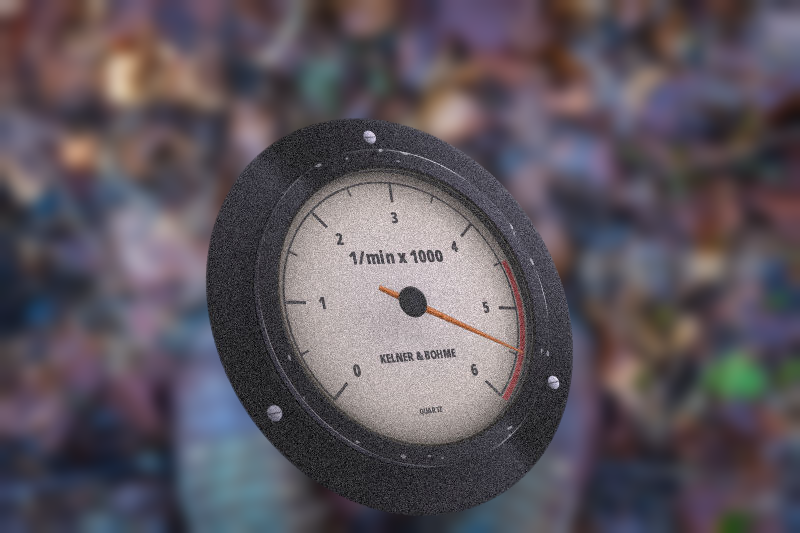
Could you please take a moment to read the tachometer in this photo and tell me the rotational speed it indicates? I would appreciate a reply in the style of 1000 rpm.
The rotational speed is 5500 rpm
